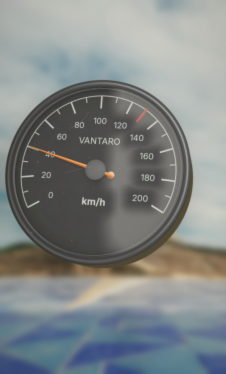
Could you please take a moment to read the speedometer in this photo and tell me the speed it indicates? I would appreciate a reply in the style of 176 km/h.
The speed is 40 km/h
